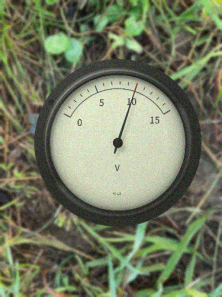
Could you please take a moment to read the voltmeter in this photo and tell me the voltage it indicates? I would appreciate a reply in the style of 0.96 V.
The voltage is 10 V
